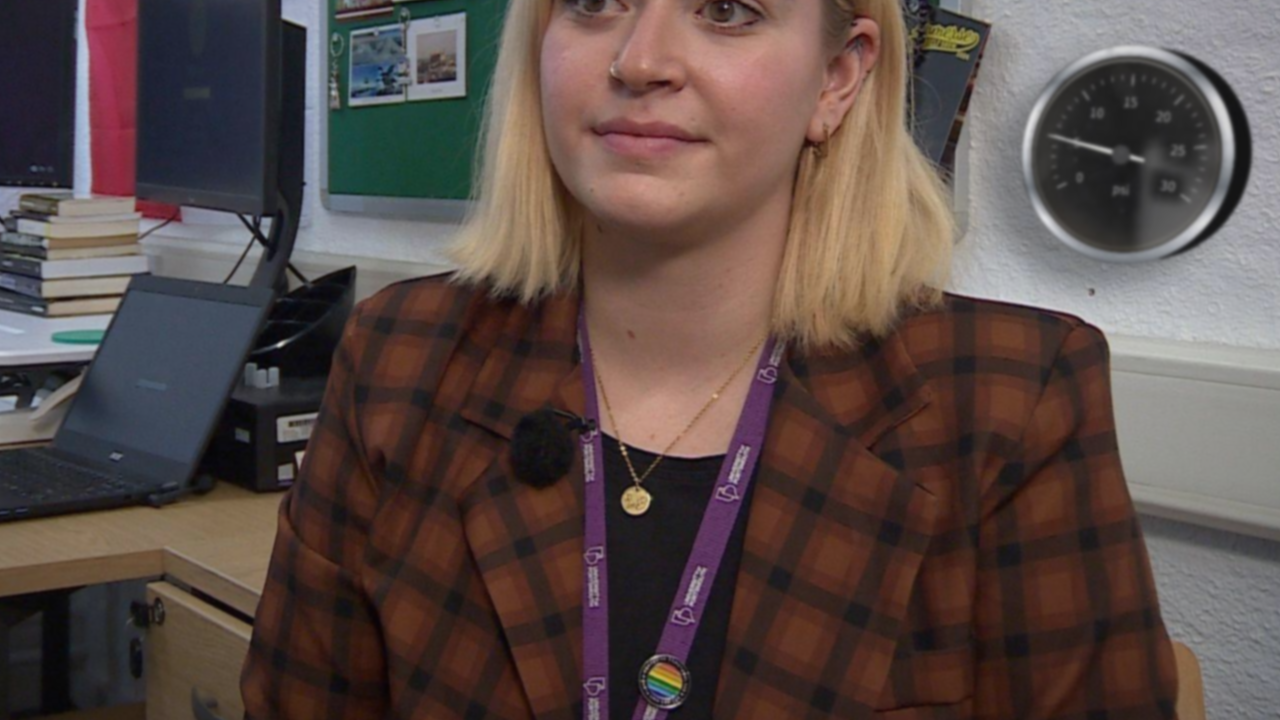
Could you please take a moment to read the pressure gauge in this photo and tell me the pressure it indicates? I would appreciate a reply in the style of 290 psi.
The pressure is 5 psi
